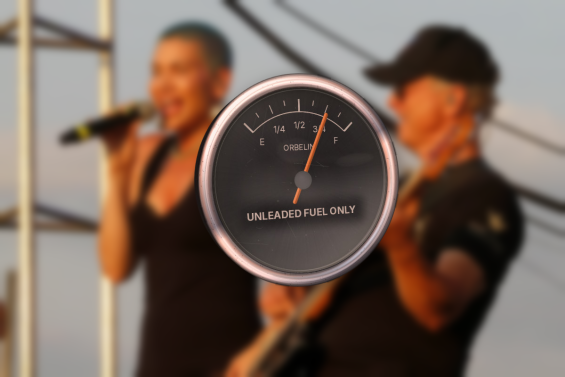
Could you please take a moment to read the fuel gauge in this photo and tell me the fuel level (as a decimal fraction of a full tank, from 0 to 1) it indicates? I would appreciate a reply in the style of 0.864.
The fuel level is 0.75
